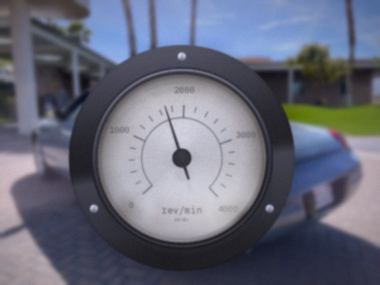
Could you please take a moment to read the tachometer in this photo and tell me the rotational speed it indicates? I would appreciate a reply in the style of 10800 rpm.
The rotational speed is 1700 rpm
